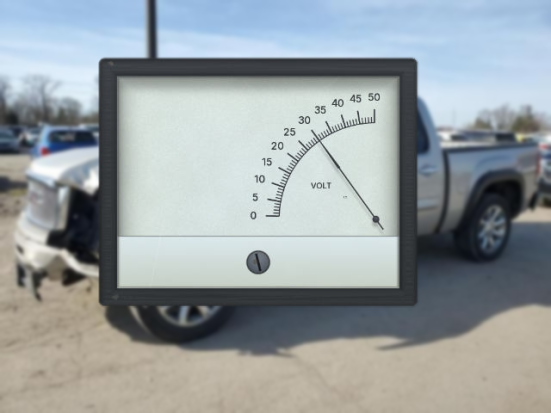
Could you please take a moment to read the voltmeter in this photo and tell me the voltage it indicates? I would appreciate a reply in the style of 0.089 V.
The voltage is 30 V
